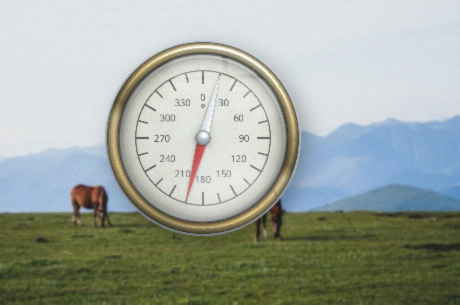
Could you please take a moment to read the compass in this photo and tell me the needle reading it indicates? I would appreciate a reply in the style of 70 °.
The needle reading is 195 °
